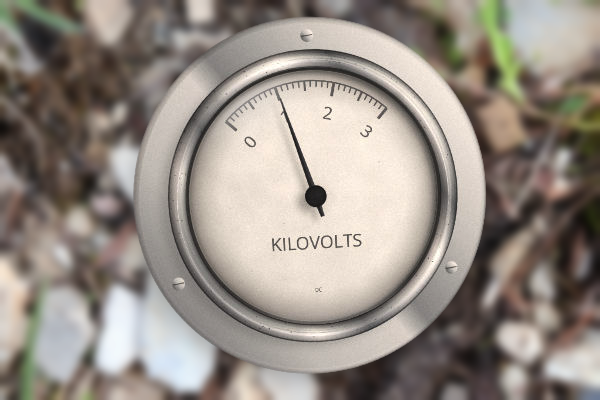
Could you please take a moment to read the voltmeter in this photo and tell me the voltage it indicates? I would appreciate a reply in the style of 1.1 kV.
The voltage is 1 kV
